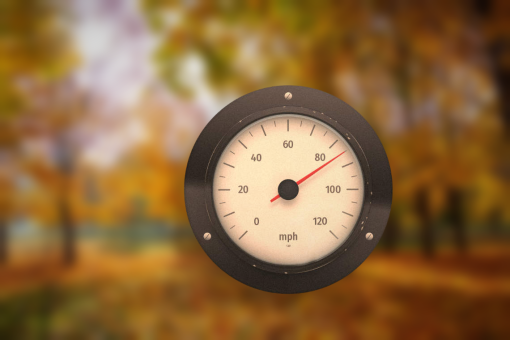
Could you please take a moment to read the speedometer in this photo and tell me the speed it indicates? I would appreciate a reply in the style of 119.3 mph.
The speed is 85 mph
